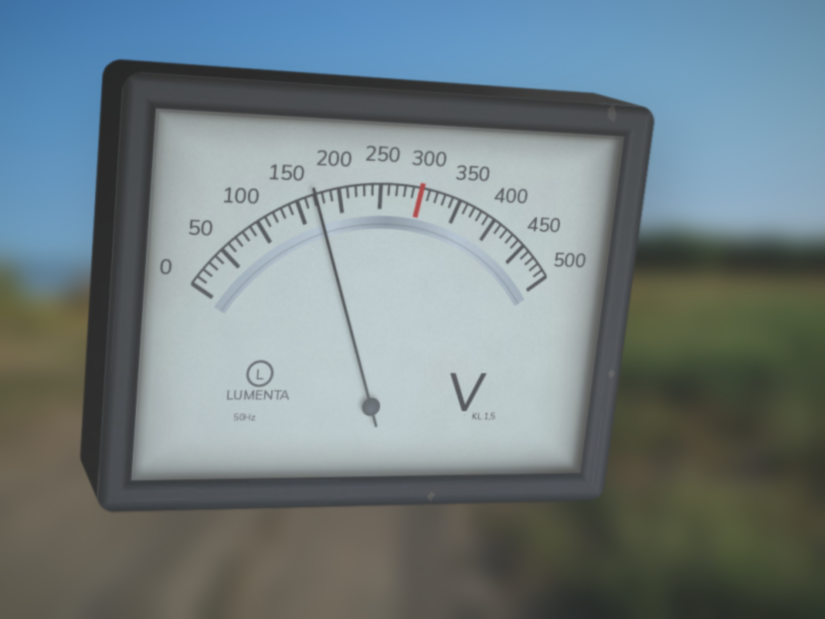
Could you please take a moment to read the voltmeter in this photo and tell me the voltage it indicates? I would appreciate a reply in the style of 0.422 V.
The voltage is 170 V
